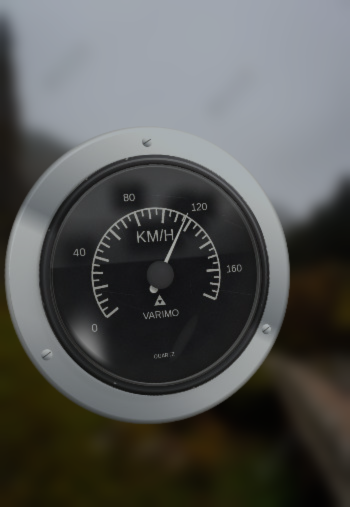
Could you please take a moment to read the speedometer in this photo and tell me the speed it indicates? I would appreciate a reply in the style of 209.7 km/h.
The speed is 115 km/h
